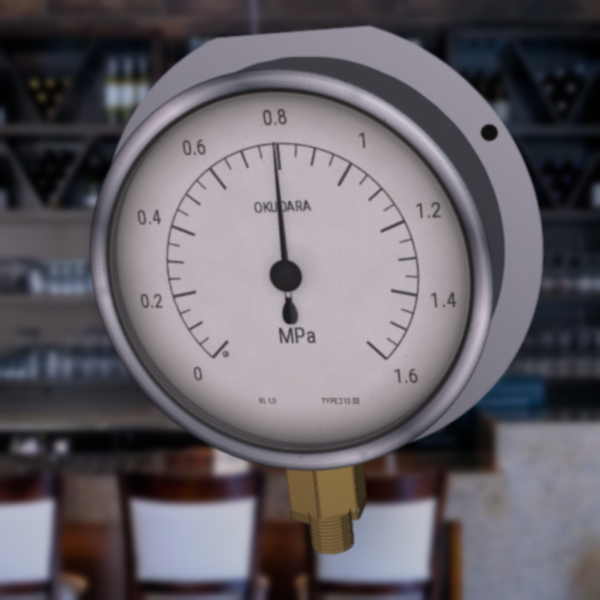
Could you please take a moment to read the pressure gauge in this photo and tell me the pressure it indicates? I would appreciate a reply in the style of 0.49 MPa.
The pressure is 0.8 MPa
